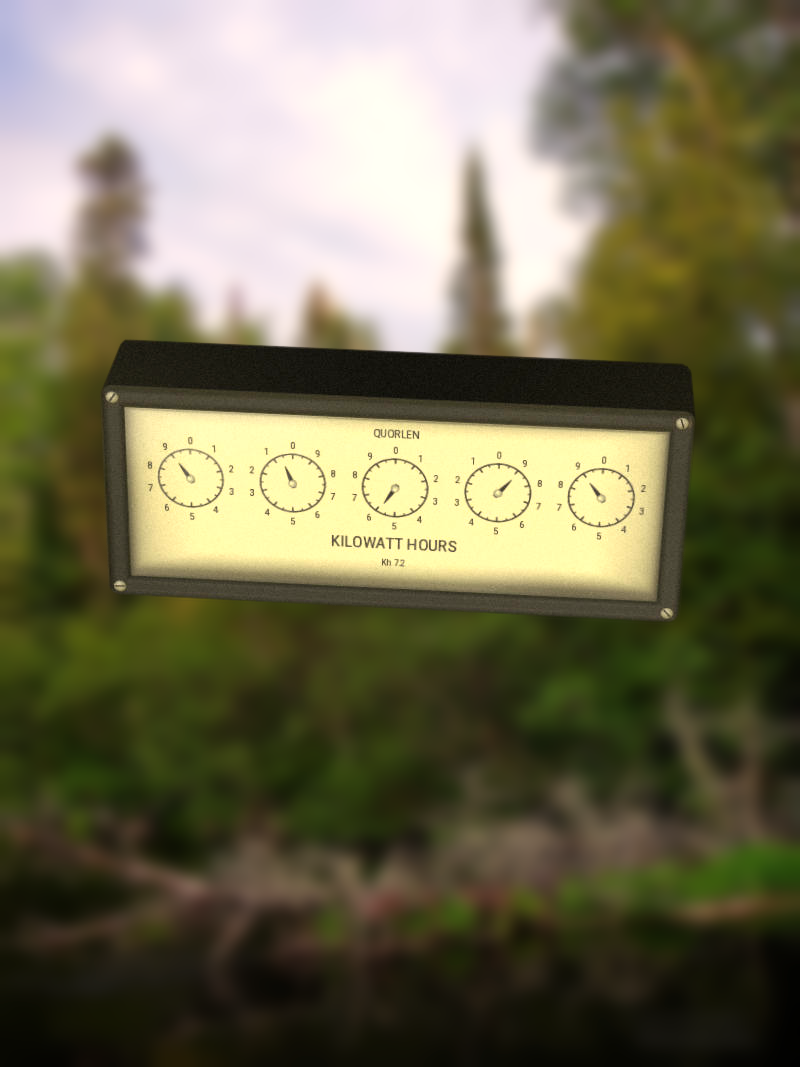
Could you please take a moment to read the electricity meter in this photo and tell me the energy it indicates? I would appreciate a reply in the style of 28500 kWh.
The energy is 90589 kWh
